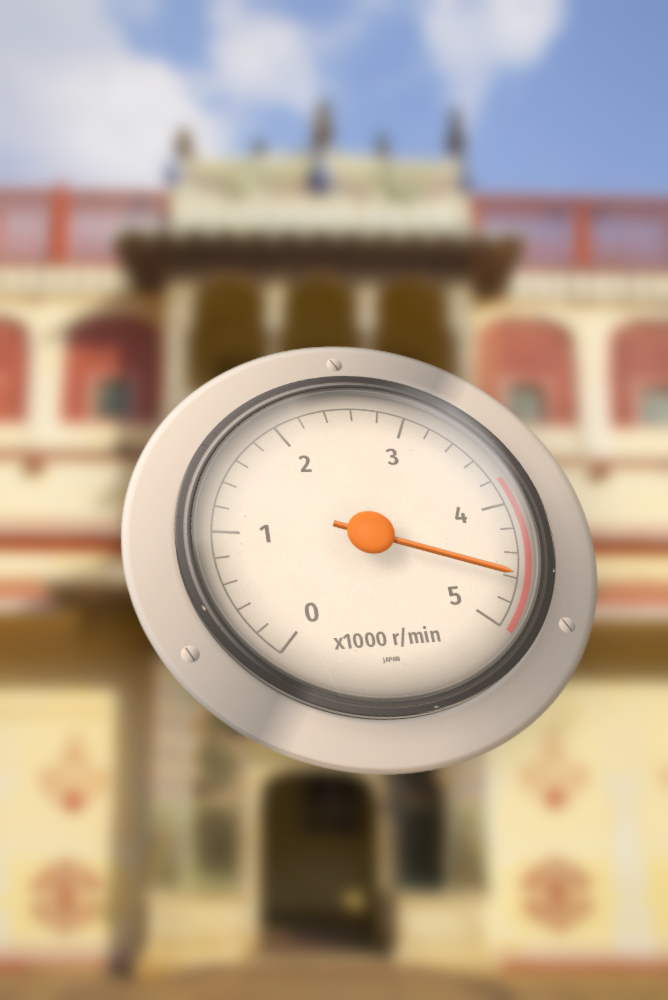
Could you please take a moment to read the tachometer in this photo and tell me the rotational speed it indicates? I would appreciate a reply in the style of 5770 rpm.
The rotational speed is 4600 rpm
